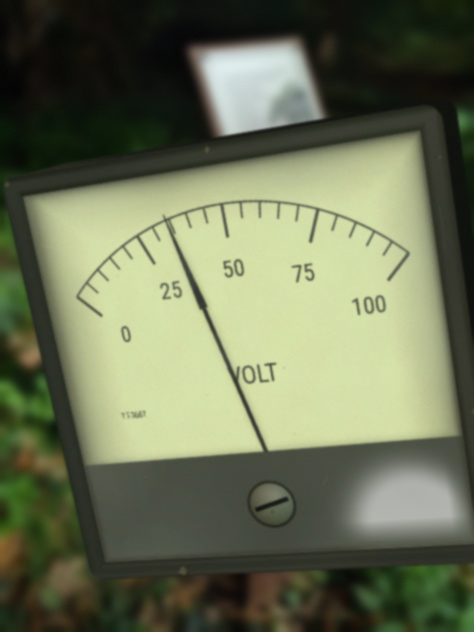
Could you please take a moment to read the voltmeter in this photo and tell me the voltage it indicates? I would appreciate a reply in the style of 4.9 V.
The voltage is 35 V
